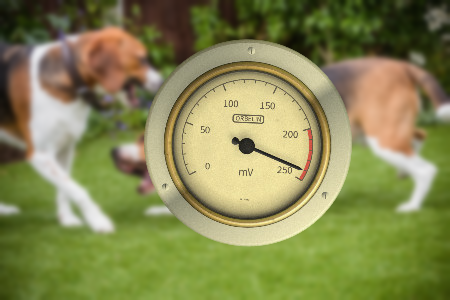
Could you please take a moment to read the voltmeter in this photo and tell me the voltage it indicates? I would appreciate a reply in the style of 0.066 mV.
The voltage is 240 mV
